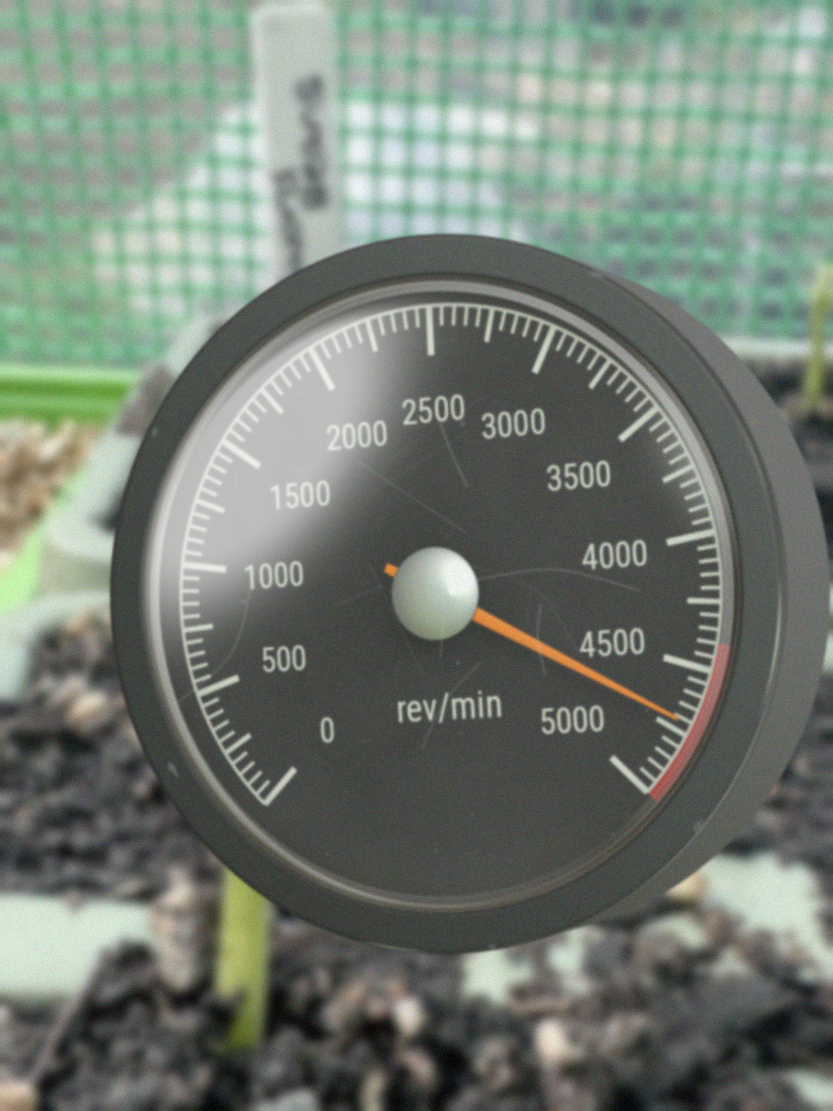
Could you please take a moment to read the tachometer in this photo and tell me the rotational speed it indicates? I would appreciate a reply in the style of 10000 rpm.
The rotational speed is 4700 rpm
